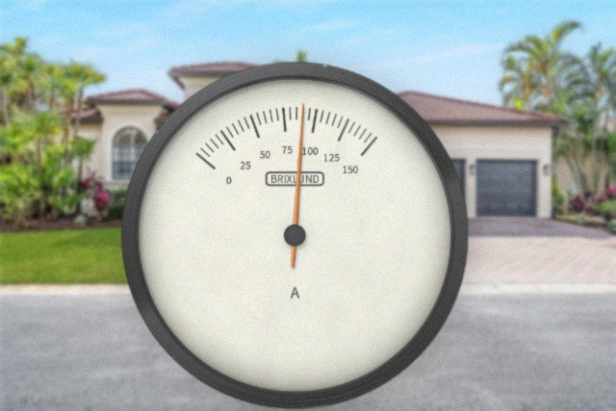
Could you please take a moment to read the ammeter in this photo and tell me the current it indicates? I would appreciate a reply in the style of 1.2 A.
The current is 90 A
